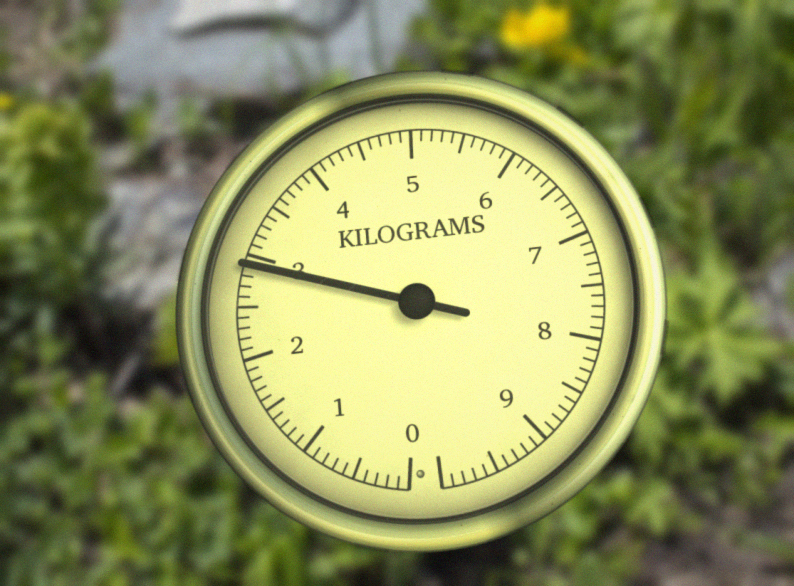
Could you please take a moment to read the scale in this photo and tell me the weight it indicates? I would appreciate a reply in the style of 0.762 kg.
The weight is 2.9 kg
